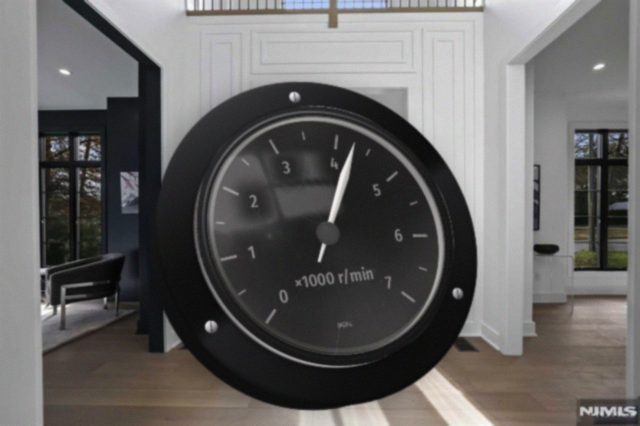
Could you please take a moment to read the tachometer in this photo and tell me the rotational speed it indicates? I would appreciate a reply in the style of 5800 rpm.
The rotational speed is 4250 rpm
